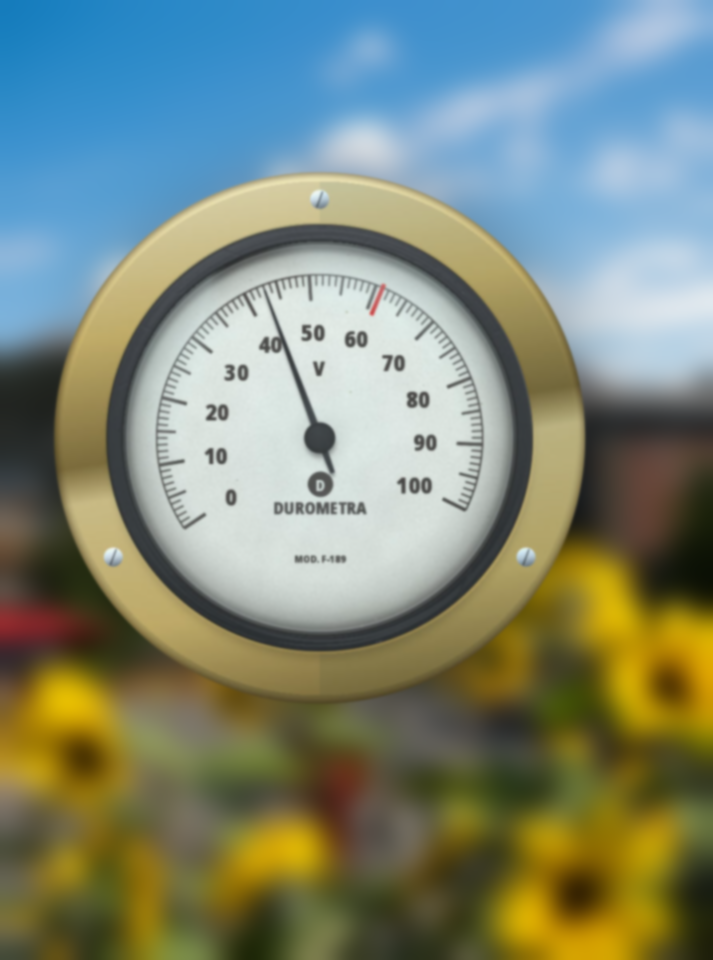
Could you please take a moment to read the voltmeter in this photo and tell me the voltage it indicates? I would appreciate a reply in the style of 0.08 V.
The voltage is 43 V
